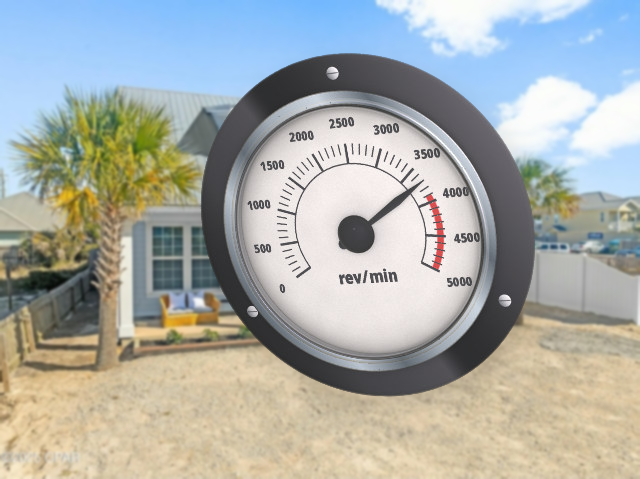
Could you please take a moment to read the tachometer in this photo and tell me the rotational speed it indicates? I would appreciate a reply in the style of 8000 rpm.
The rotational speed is 3700 rpm
